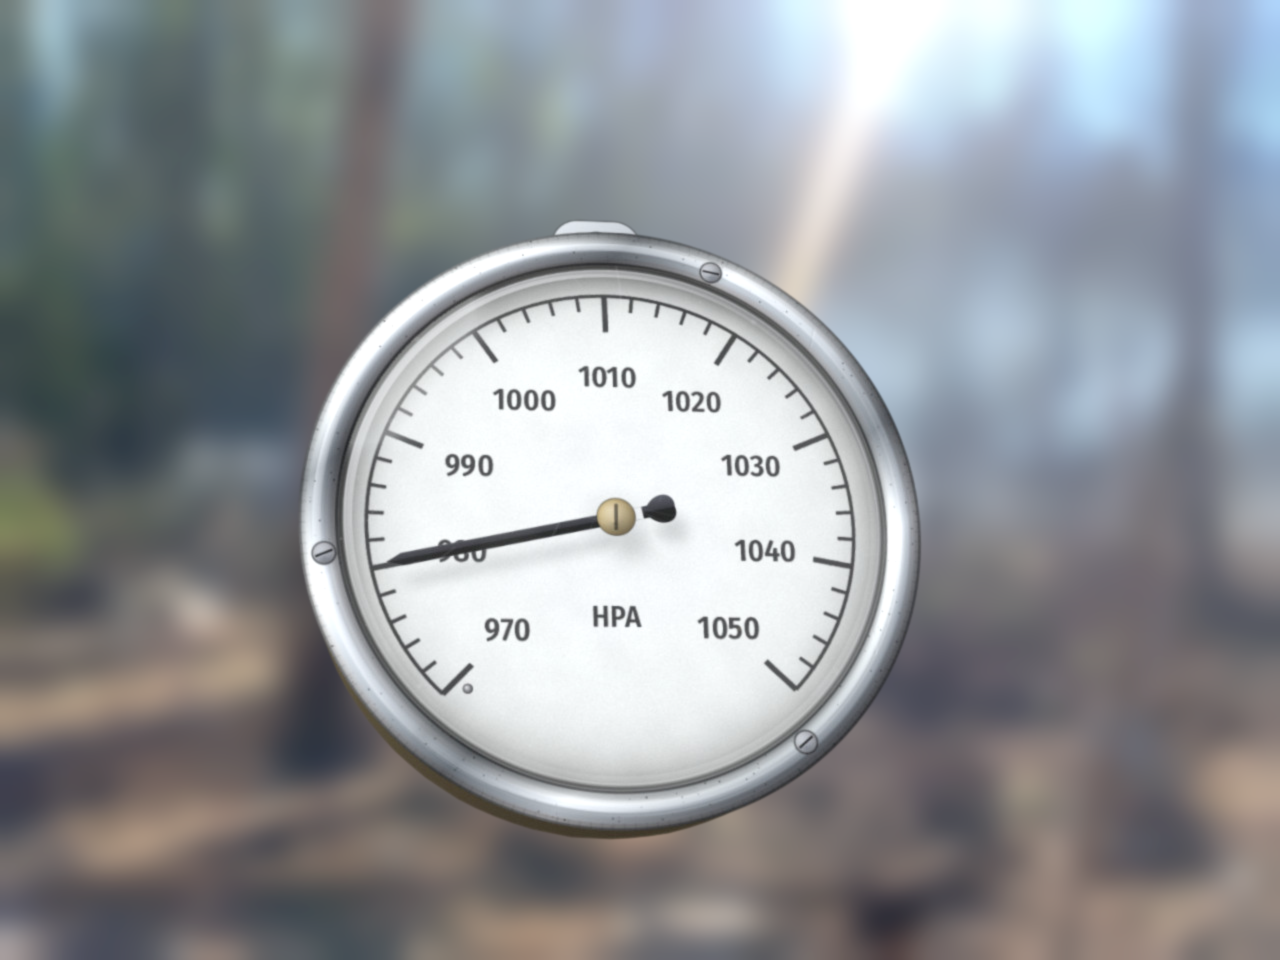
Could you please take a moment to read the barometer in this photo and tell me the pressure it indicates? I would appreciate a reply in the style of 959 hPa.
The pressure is 980 hPa
